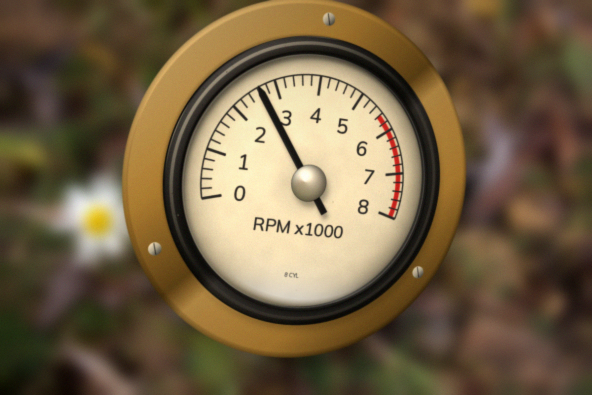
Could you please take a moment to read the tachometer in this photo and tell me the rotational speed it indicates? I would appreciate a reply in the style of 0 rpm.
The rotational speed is 2600 rpm
